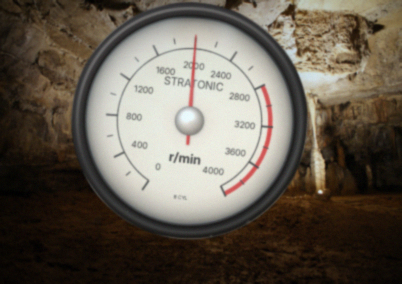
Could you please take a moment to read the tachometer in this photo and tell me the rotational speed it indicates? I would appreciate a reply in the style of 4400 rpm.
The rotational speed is 2000 rpm
